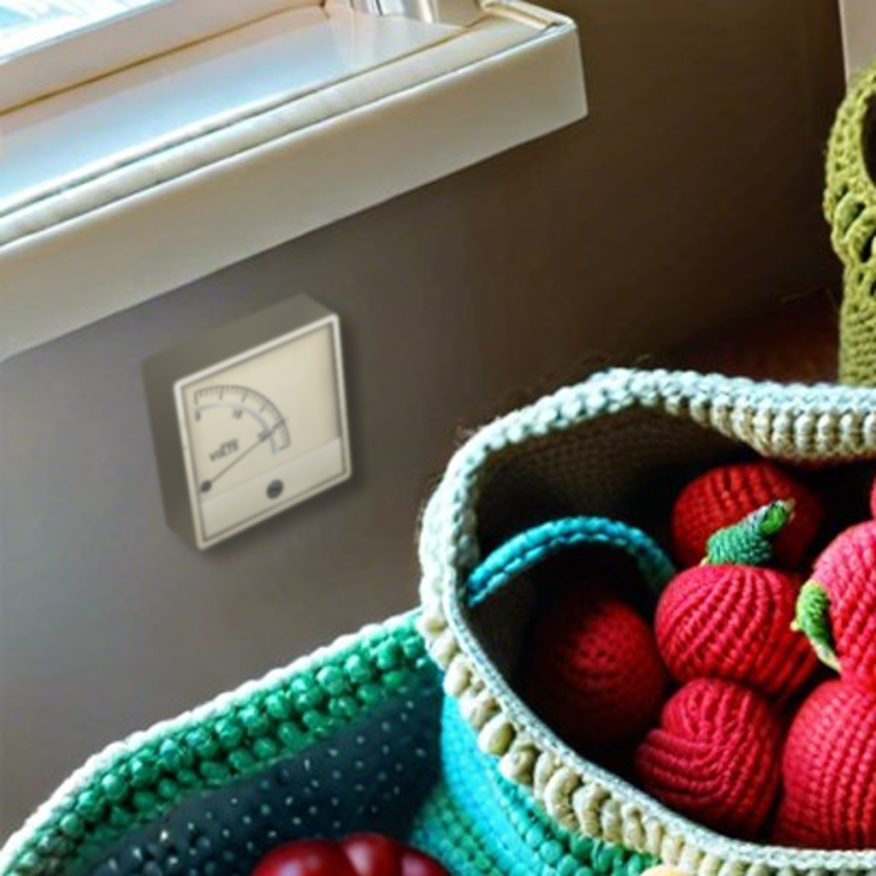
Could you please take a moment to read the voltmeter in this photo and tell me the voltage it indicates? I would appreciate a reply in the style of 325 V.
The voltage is 20 V
